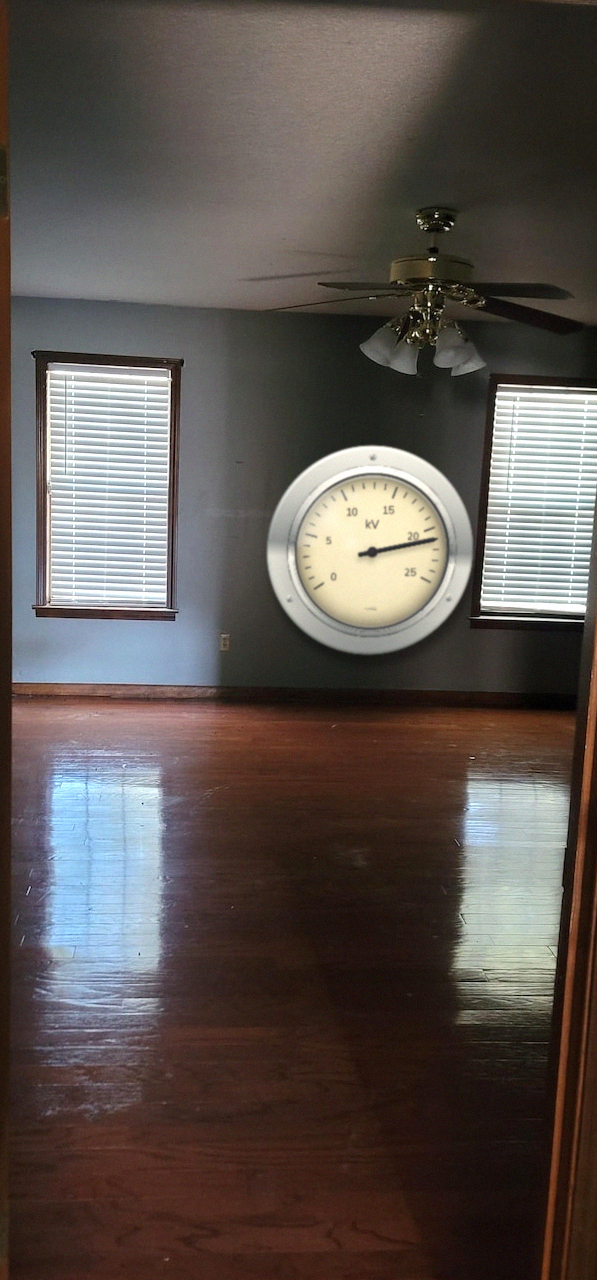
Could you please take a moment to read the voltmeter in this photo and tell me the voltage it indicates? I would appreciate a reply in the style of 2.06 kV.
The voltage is 21 kV
